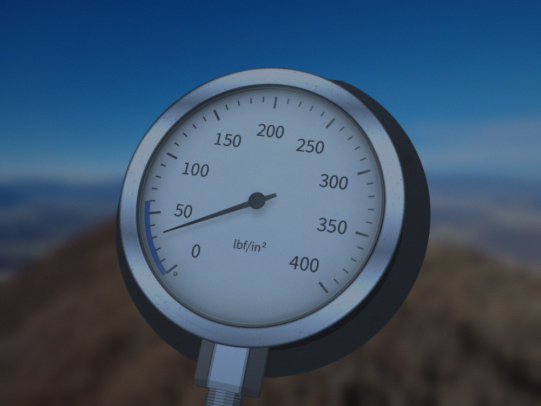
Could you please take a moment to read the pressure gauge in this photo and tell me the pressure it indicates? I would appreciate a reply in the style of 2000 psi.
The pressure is 30 psi
